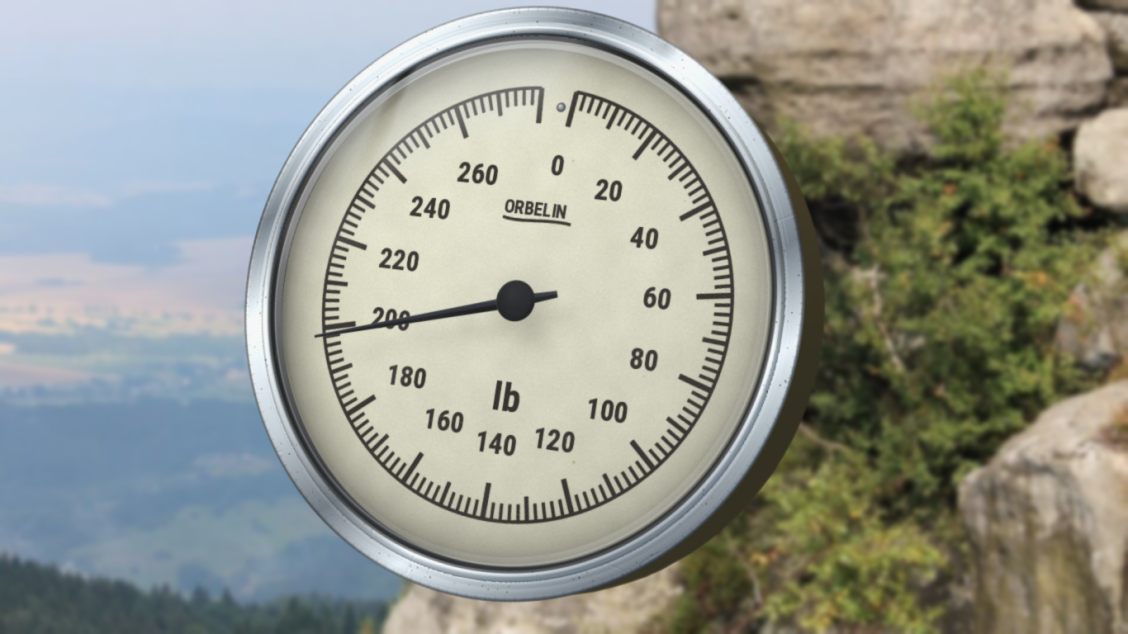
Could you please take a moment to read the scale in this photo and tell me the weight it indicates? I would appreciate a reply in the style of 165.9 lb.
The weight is 198 lb
